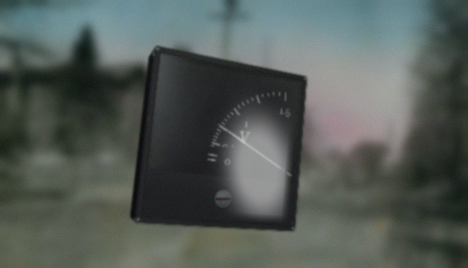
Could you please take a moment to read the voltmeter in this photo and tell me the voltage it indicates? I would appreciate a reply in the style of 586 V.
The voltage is 0.75 V
